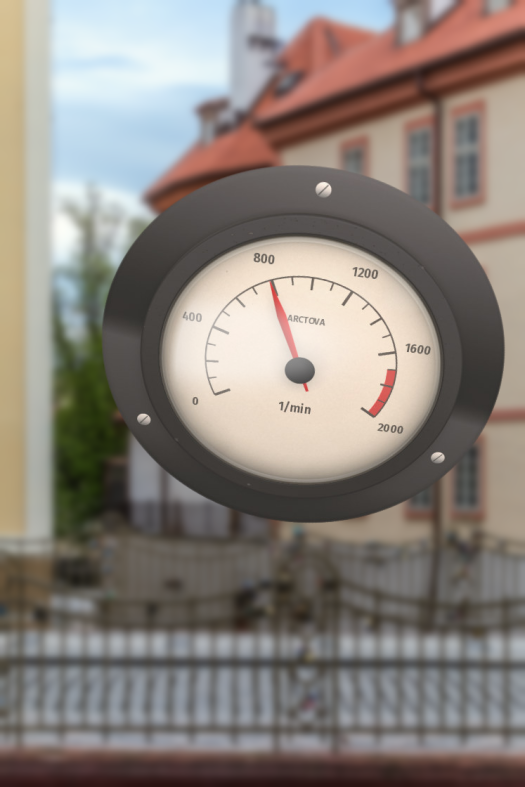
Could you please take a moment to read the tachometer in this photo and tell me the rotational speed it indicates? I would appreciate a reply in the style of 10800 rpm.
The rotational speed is 800 rpm
